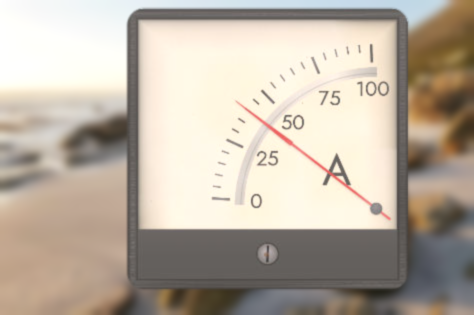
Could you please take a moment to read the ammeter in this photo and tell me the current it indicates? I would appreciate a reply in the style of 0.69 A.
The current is 40 A
